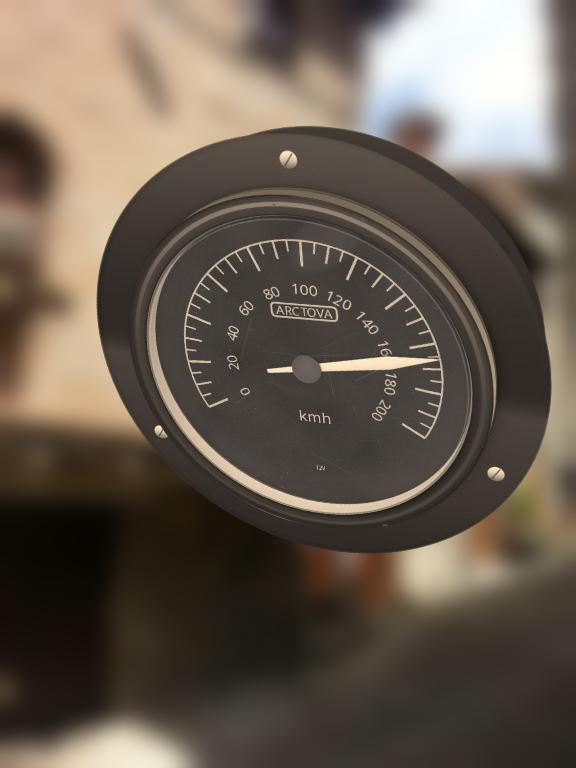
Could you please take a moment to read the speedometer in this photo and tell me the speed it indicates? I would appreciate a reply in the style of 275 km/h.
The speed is 165 km/h
